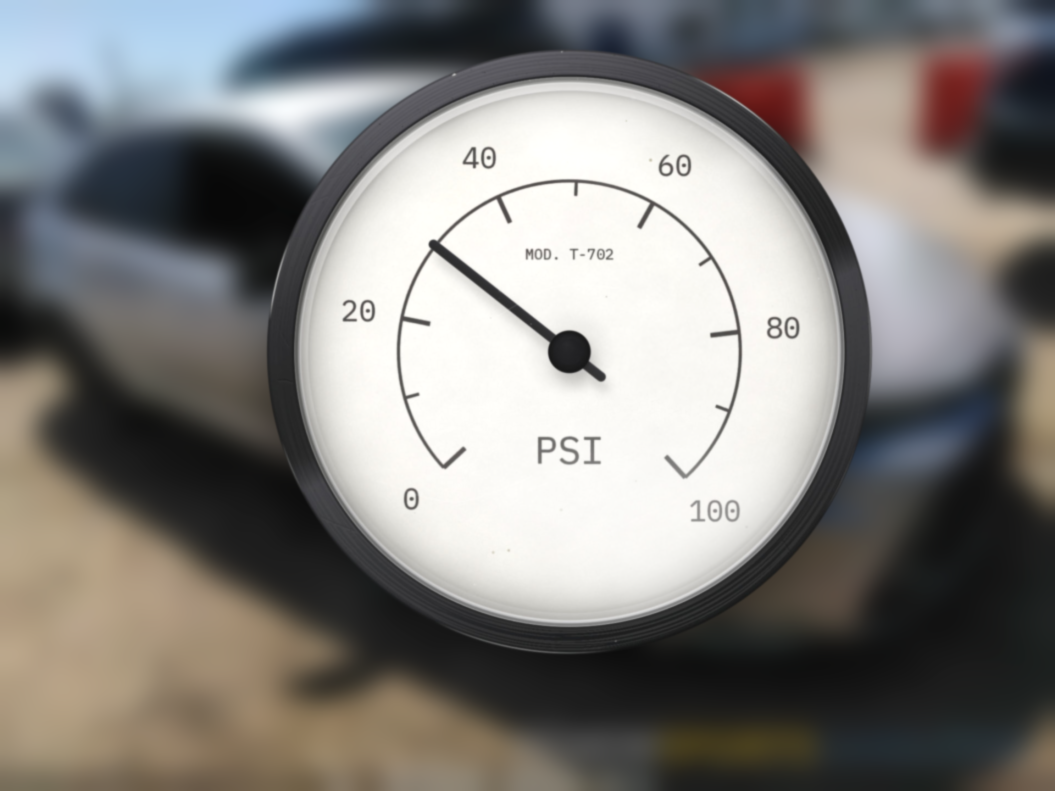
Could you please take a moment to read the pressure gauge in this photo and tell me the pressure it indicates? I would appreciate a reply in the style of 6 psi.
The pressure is 30 psi
